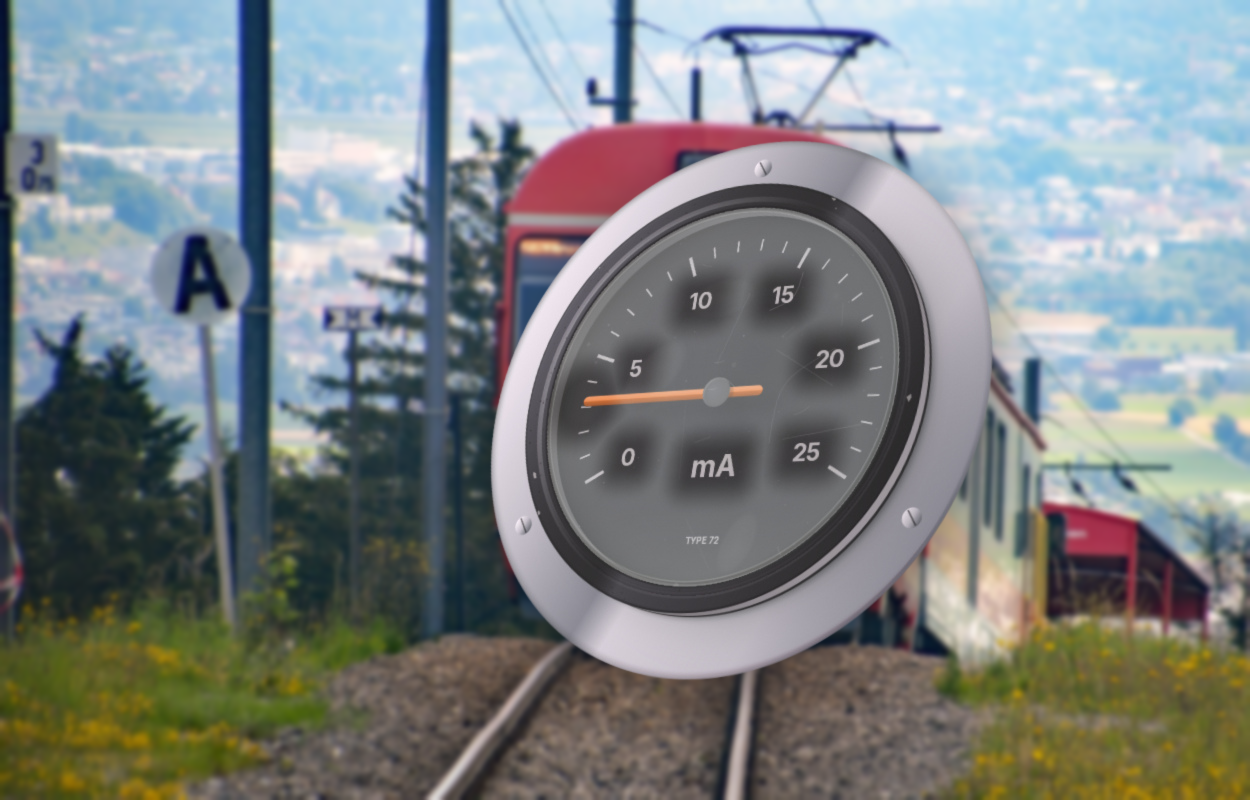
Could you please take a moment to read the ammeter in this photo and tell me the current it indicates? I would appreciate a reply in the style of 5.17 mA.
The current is 3 mA
